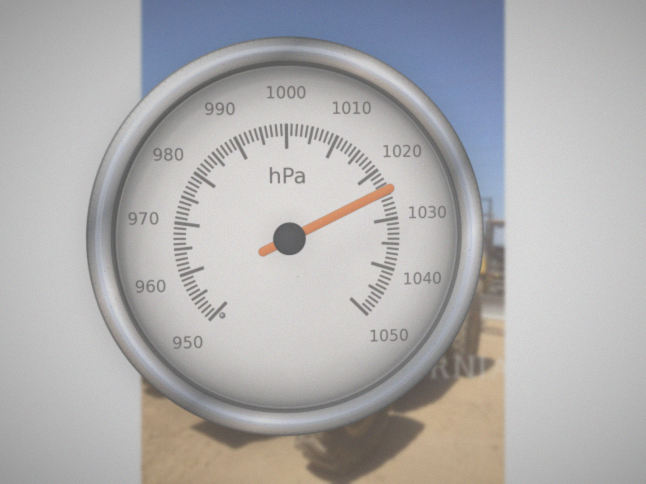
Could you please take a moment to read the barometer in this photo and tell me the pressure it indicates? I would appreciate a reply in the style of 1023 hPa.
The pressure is 1024 hPa
